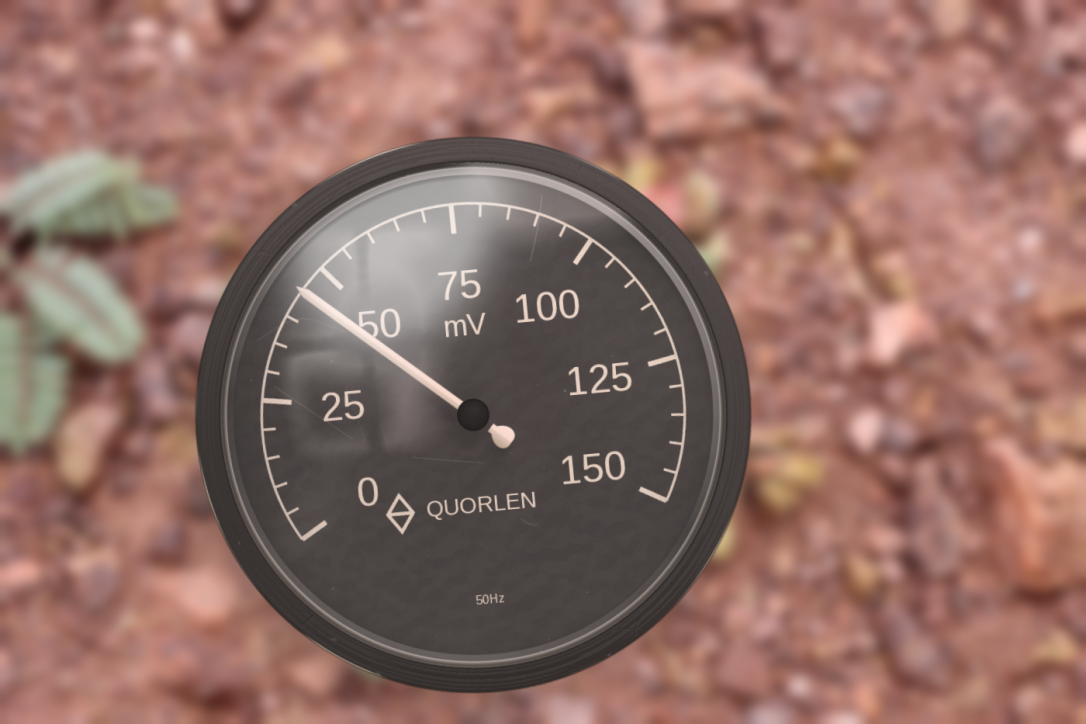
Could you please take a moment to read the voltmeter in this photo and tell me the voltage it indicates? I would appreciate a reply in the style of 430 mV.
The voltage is 45 mV
